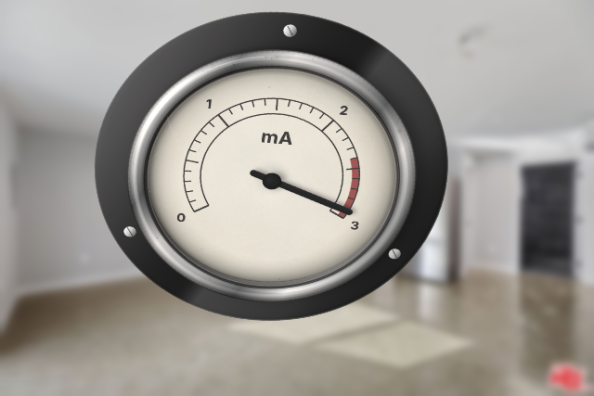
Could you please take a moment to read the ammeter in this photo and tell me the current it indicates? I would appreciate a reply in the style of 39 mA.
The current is 2.9 mA
